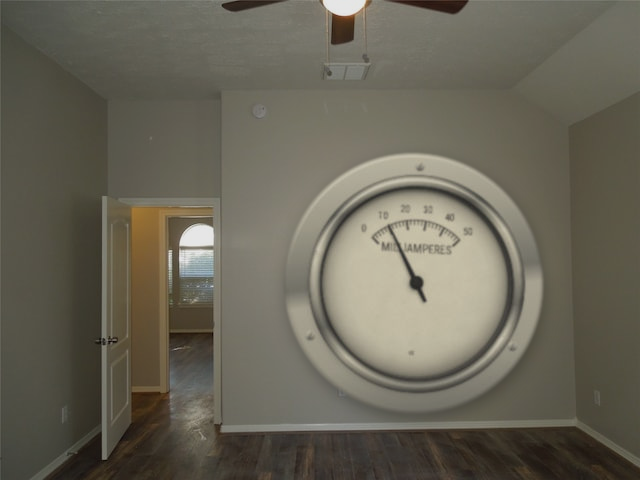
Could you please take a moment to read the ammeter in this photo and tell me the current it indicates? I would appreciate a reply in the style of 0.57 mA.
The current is 10 mA
